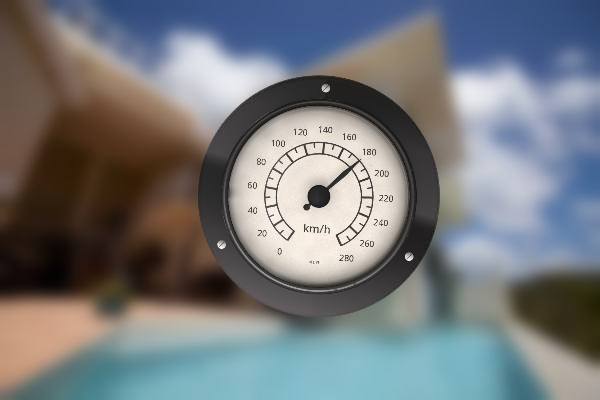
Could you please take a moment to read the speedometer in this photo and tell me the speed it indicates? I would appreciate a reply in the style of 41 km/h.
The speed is 180 km/h
